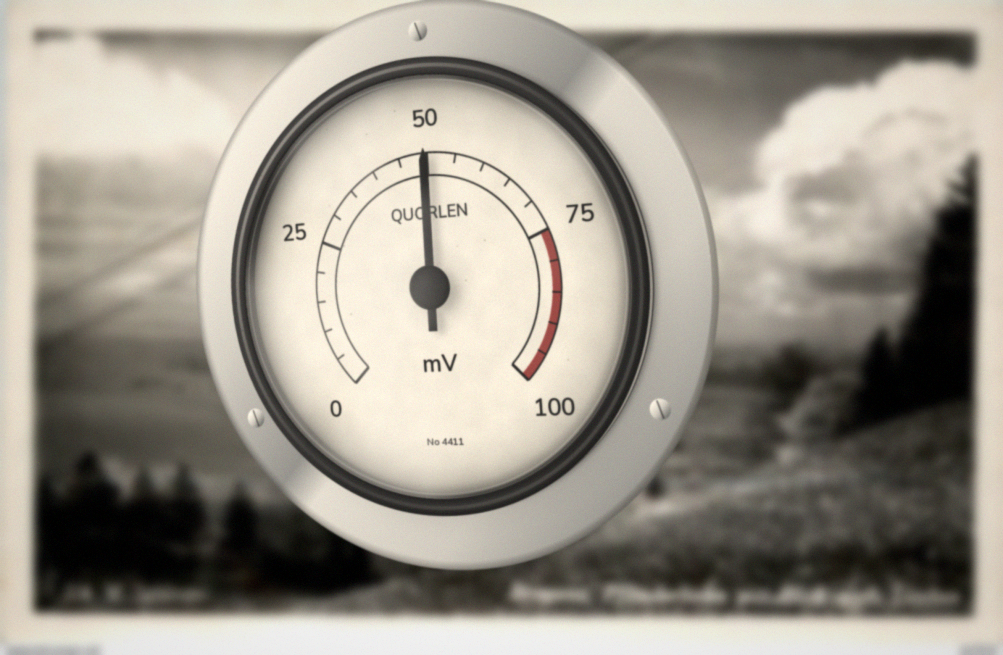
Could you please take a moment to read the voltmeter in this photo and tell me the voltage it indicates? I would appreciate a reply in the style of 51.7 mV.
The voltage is 50 mV
